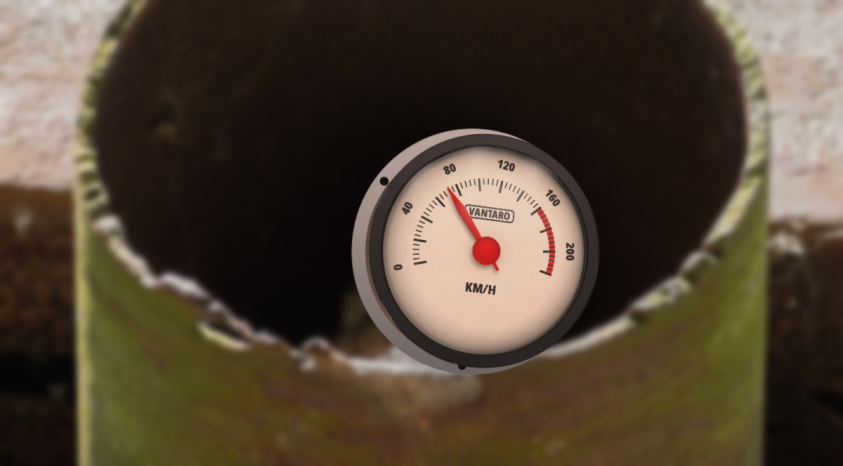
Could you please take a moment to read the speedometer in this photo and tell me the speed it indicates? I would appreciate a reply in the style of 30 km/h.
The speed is 72 km/h
